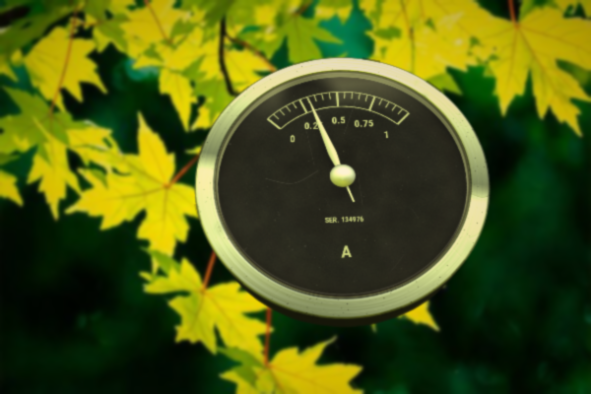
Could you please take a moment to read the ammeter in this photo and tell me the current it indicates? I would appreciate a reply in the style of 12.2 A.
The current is 0.3 A
